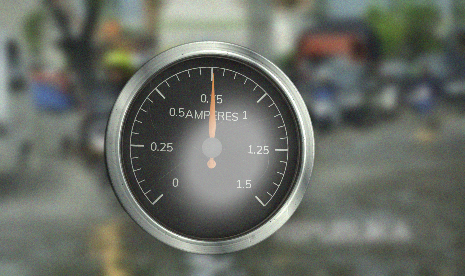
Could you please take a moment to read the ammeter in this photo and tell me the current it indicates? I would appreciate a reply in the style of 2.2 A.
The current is 0.75 A
